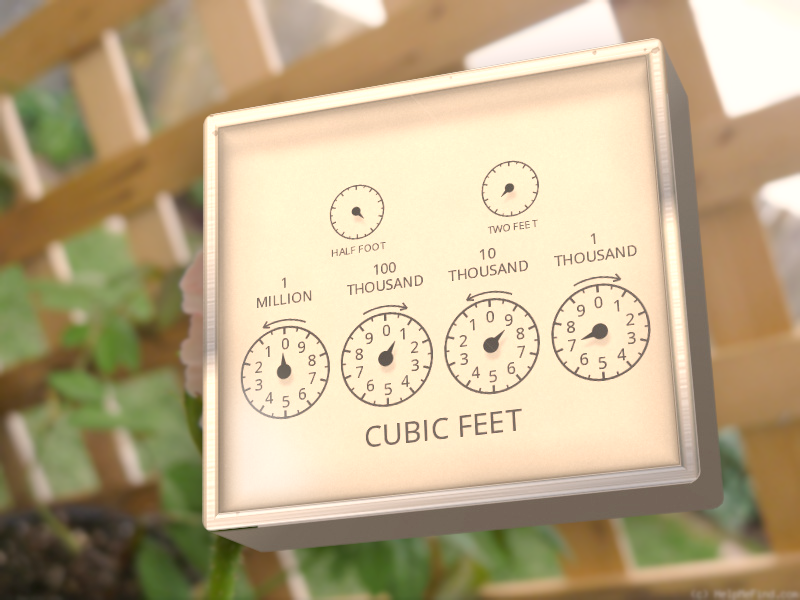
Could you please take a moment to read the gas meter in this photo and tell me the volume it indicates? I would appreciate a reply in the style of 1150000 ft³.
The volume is 8700 ft³
